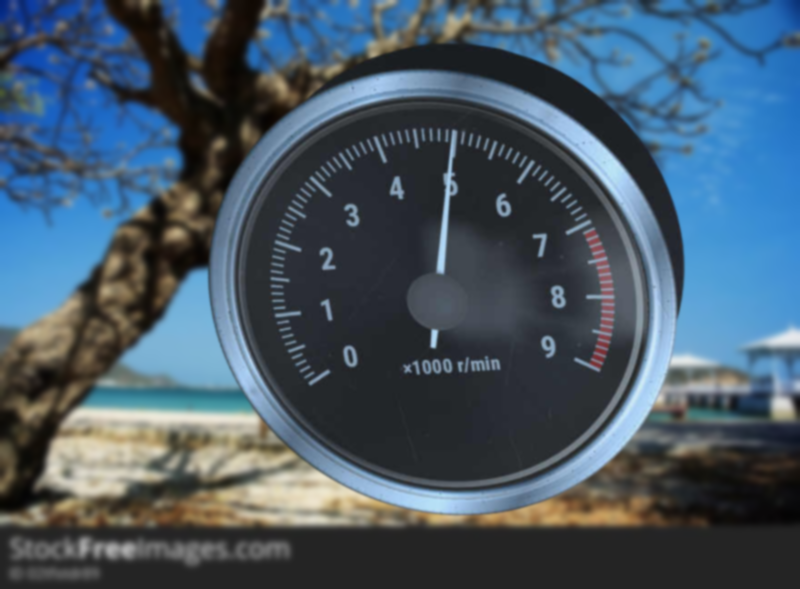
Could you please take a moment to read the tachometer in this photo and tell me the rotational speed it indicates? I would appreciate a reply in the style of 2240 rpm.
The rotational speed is 5000 rpm
